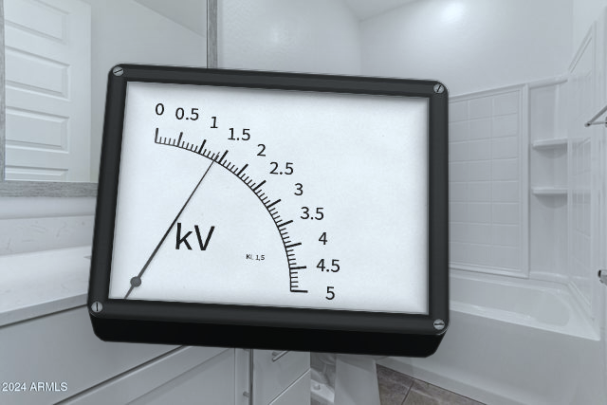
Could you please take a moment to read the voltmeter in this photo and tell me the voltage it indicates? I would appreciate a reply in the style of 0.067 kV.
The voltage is 1.4 kV
